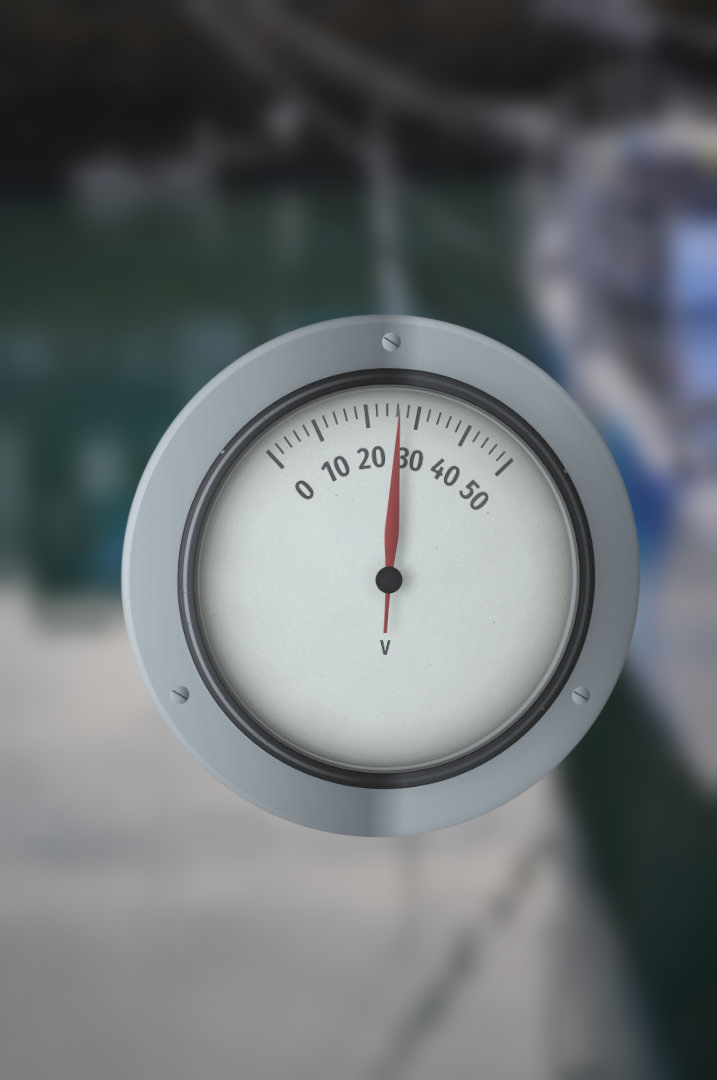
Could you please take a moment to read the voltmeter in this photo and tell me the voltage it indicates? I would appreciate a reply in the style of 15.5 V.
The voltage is 26 V
